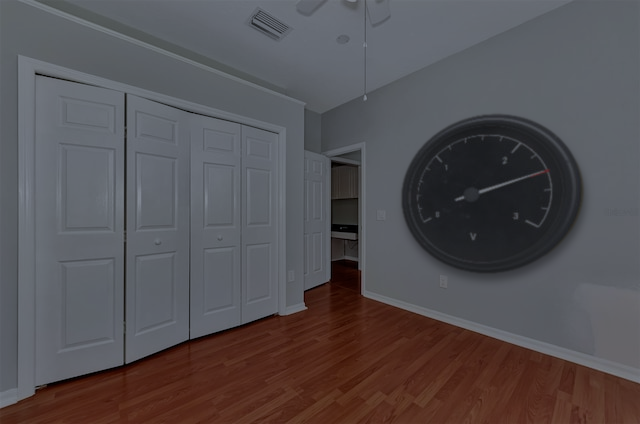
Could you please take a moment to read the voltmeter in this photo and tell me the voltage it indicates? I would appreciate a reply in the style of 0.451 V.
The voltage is 2.4 V
